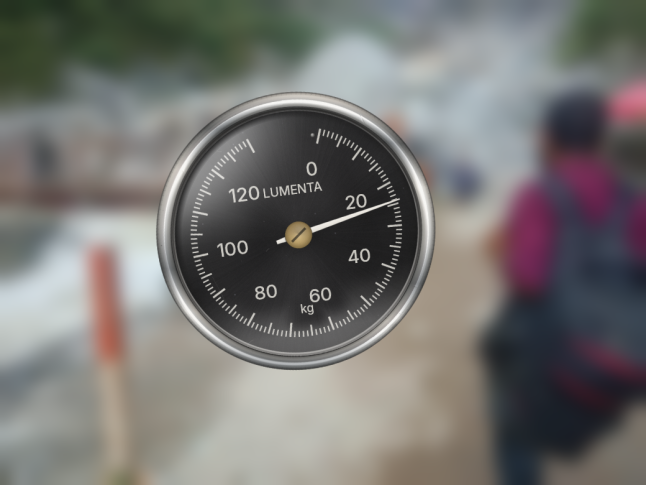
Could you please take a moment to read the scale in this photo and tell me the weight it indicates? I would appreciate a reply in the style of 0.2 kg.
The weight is 24 kg
